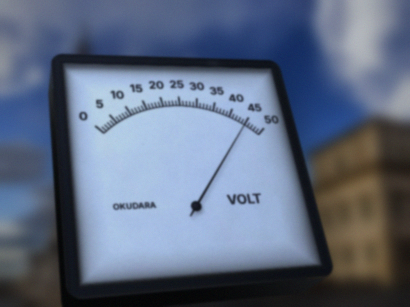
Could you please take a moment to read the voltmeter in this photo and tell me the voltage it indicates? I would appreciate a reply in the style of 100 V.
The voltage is 45 V
